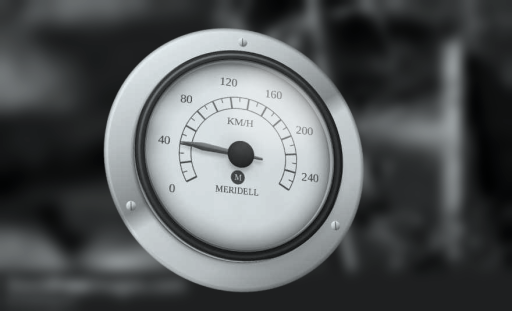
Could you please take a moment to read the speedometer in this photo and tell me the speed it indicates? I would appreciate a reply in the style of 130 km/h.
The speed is 40 km/h
